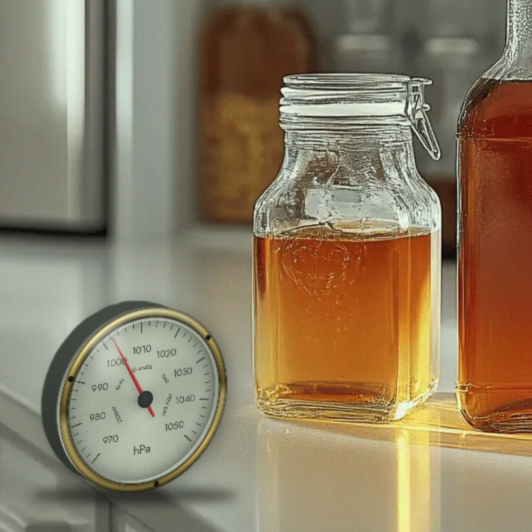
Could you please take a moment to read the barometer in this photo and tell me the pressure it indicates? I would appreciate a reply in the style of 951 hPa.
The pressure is 1002 hPa
